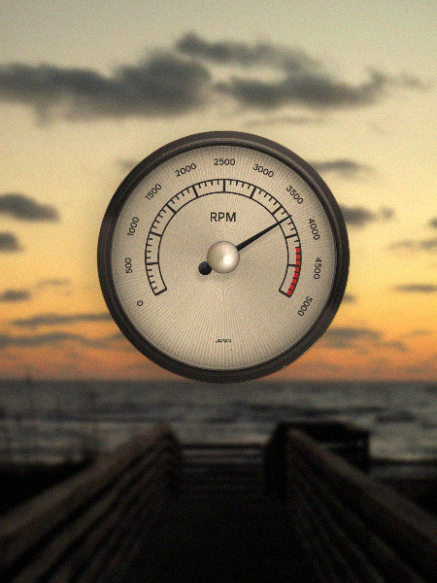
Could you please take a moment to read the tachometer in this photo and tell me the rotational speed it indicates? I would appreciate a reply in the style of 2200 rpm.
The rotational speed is 3700 rpm
